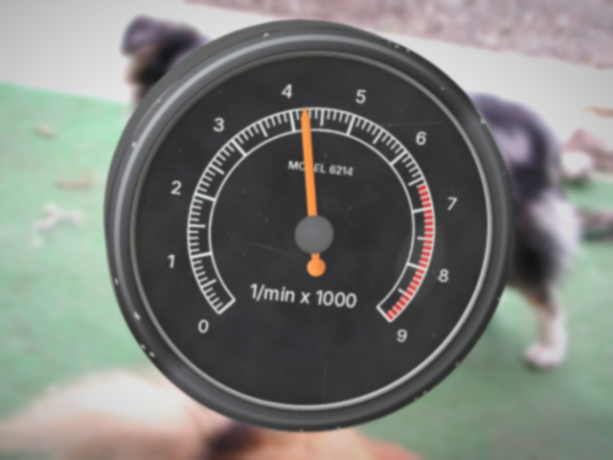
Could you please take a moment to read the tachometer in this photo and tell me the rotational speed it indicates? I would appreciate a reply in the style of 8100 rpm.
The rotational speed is 4200 rpm
